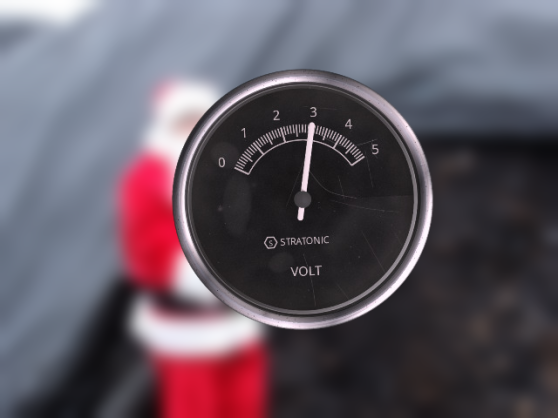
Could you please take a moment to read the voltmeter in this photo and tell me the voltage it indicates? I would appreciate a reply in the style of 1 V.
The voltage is 3 V
